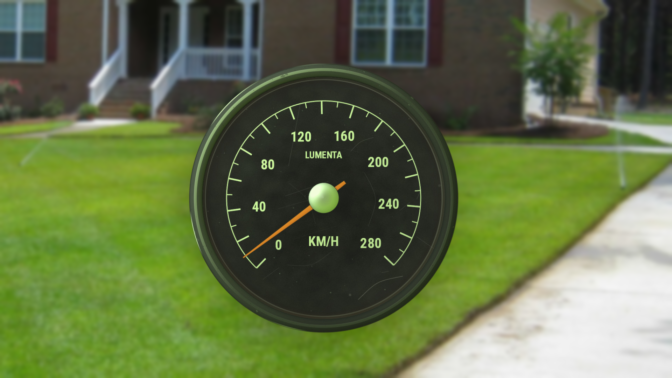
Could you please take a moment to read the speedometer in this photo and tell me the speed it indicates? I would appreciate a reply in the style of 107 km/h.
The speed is 10 km/h
